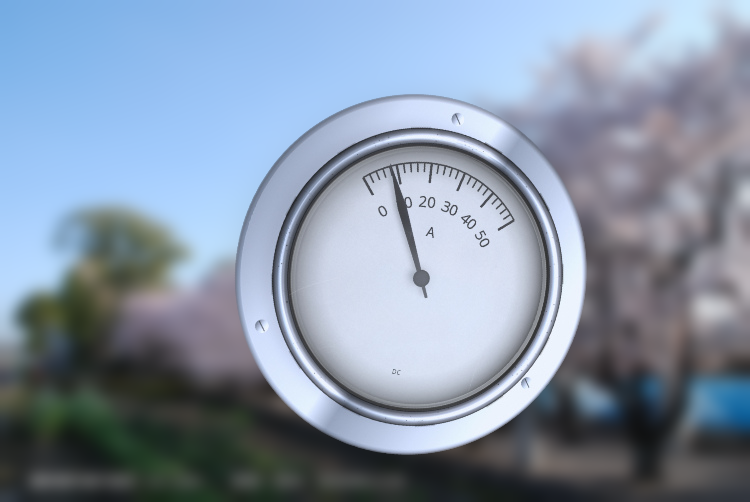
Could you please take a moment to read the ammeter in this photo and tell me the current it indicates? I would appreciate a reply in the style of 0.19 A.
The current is 8 A
